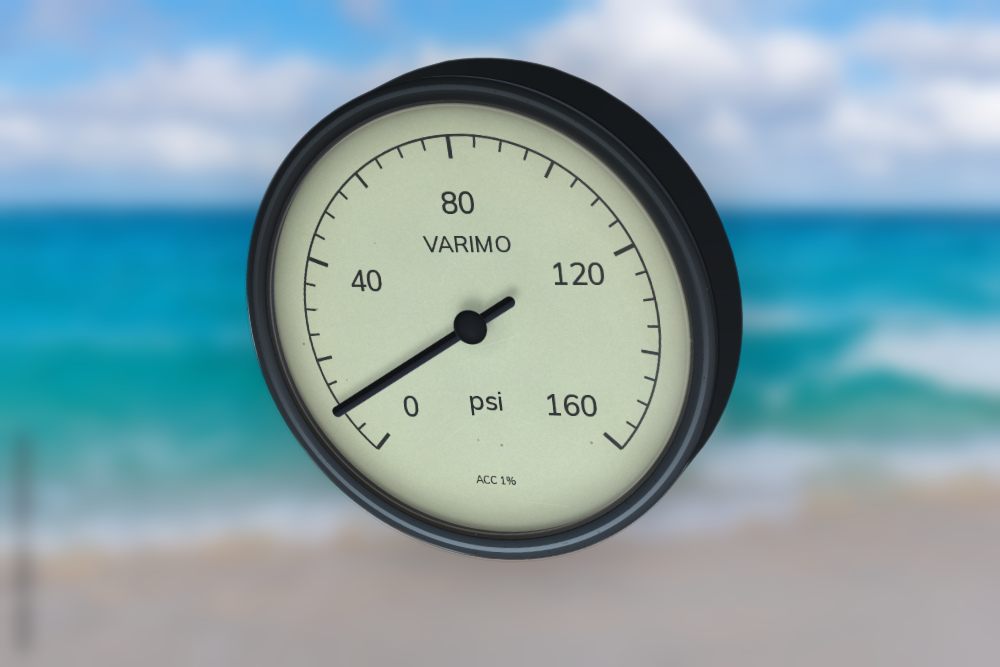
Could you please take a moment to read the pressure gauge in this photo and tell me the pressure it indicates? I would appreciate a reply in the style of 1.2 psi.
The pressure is 10 psi
